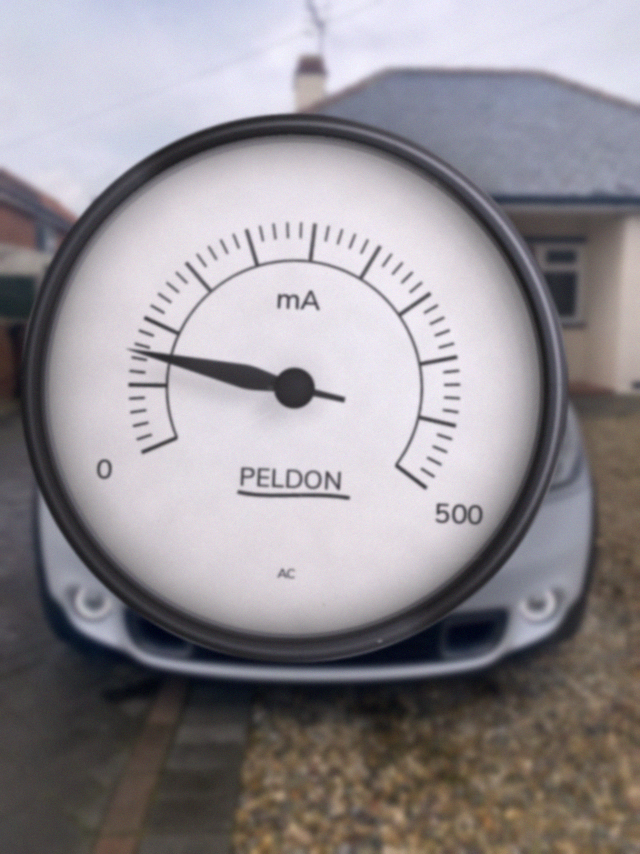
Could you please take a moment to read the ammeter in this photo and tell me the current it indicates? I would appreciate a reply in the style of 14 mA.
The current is 75 mA
